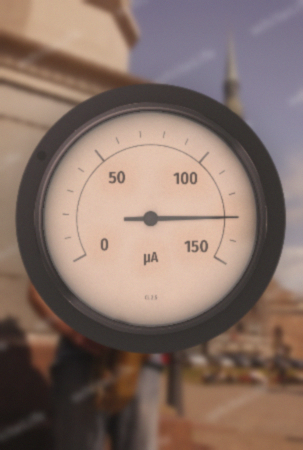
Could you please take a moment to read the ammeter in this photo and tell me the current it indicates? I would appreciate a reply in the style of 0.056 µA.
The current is 130 µA
